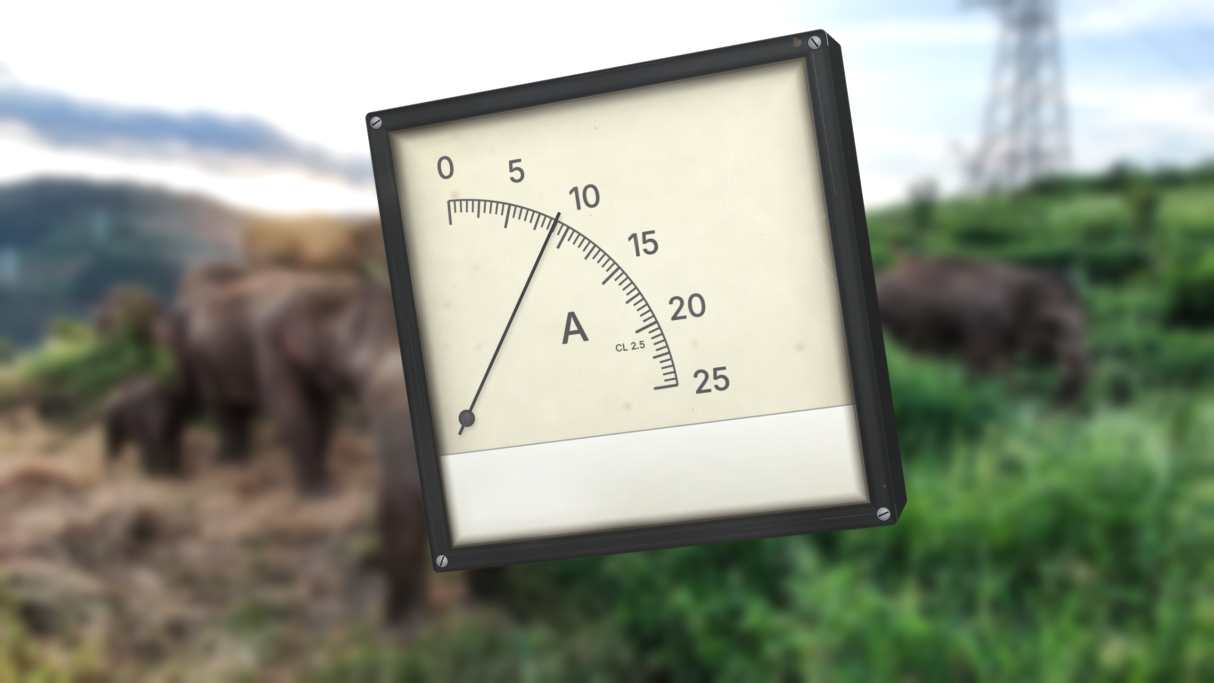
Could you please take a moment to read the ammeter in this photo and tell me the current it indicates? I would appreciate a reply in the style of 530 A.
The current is 9 A
